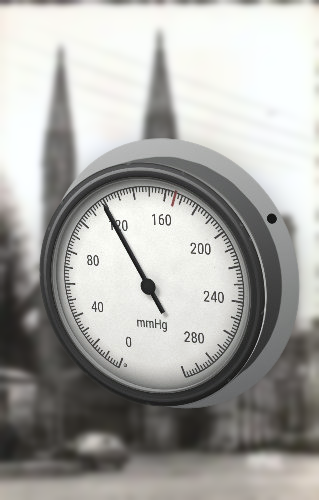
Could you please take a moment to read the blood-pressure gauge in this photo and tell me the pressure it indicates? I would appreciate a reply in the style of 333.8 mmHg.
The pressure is 120 mmHg
